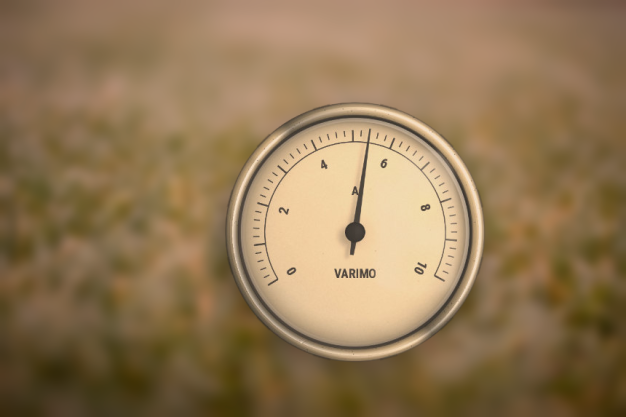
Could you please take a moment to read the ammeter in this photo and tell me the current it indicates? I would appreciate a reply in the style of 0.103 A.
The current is 5.4 A
